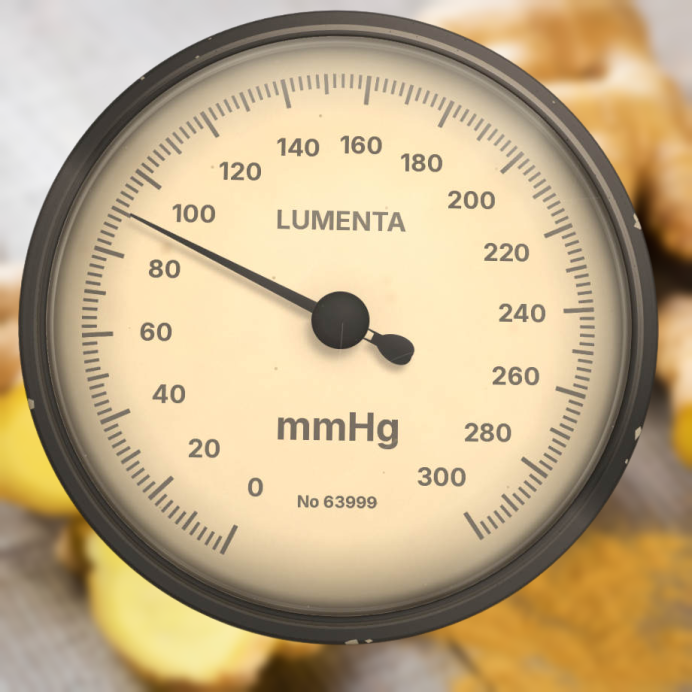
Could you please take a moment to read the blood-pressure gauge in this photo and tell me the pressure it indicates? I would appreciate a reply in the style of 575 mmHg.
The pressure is 90 mmHg
